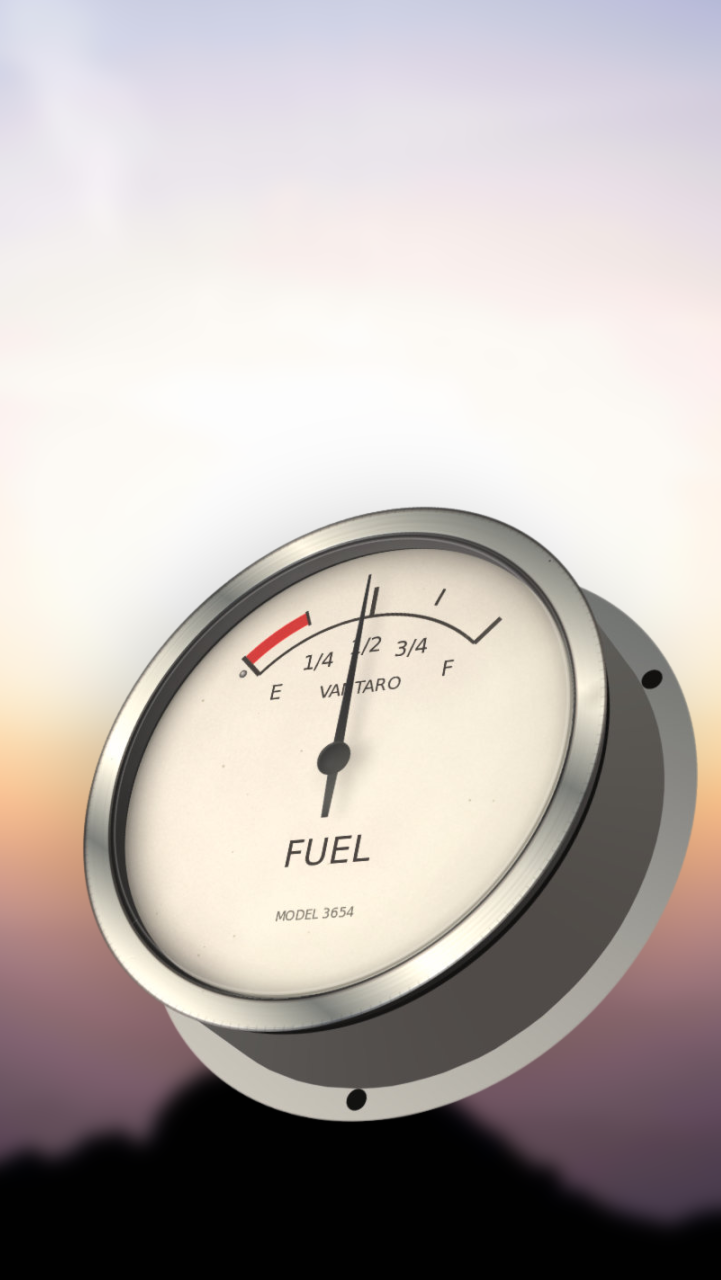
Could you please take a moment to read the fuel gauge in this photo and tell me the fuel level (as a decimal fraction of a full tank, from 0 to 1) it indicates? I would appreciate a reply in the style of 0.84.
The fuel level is 0.5
